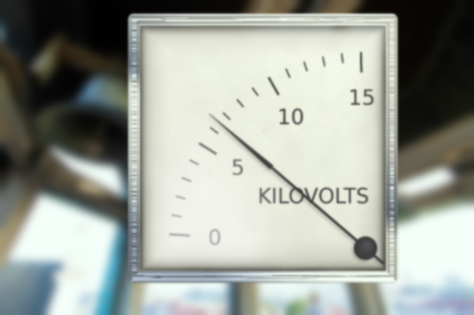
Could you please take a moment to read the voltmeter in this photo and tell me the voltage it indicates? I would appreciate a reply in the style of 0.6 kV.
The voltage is 6.5 kV
